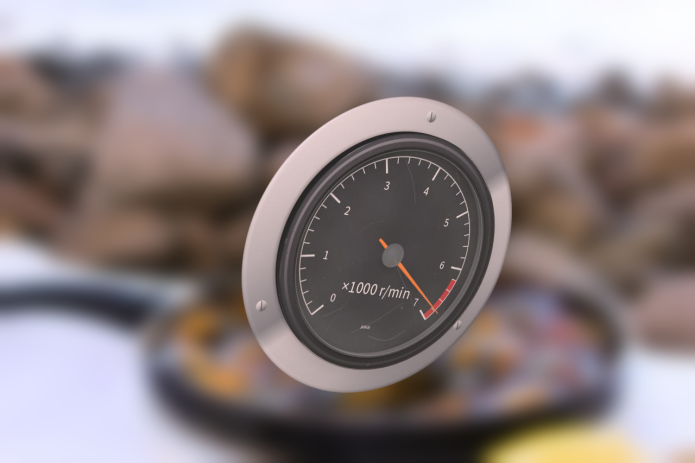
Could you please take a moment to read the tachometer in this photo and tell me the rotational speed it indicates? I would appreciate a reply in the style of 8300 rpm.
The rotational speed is 6800 rpm
